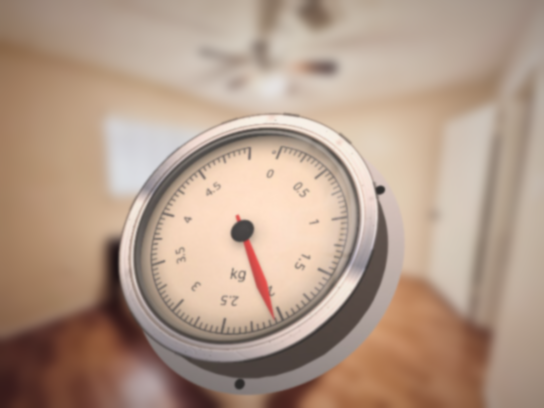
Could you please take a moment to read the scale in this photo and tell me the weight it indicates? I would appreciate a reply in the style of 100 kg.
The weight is 2.05 kg
